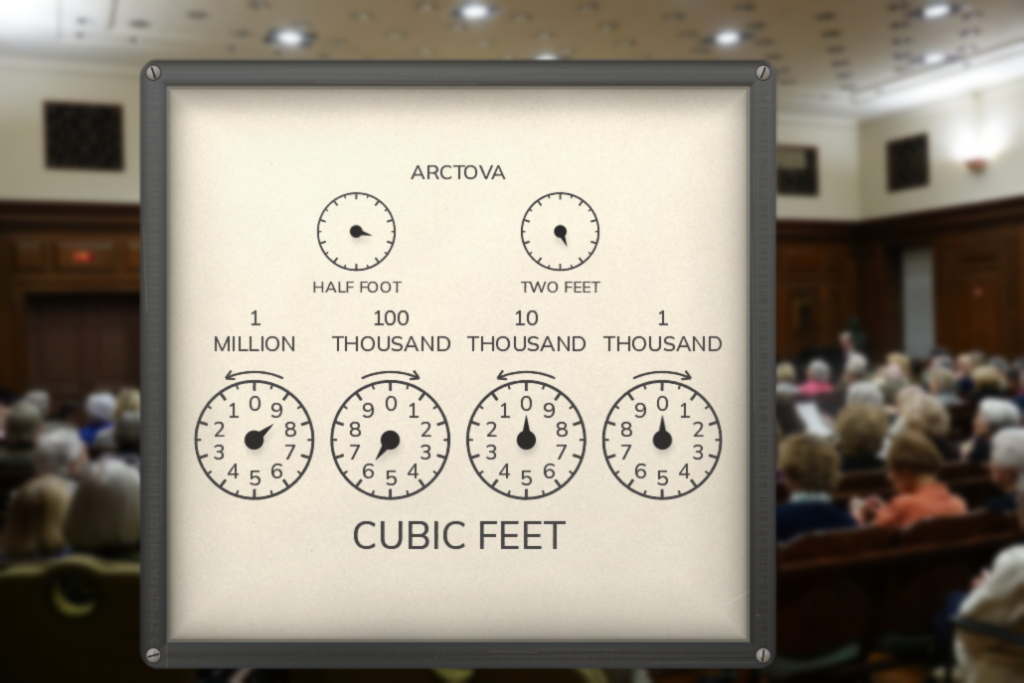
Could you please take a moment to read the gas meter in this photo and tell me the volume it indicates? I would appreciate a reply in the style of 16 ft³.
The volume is 860000 ft³
